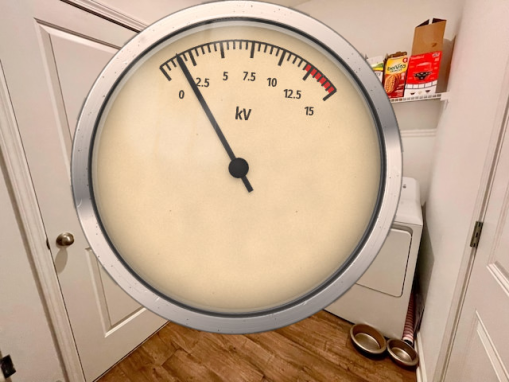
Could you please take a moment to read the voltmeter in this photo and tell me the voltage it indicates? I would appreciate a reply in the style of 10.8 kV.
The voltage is 1.5 kV
